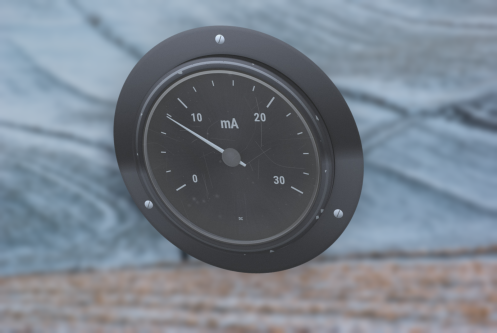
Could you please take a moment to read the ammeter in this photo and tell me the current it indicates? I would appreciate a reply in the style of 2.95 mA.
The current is 8 mA
